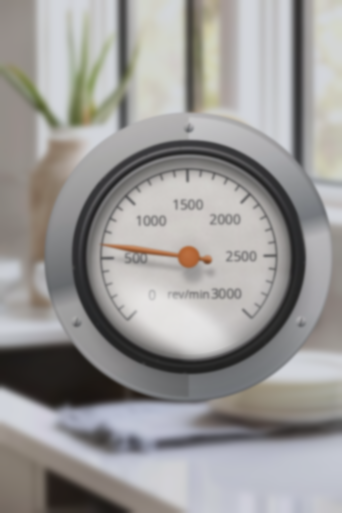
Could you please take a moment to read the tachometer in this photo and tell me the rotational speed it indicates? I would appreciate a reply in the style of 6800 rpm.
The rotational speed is 600 rpm
